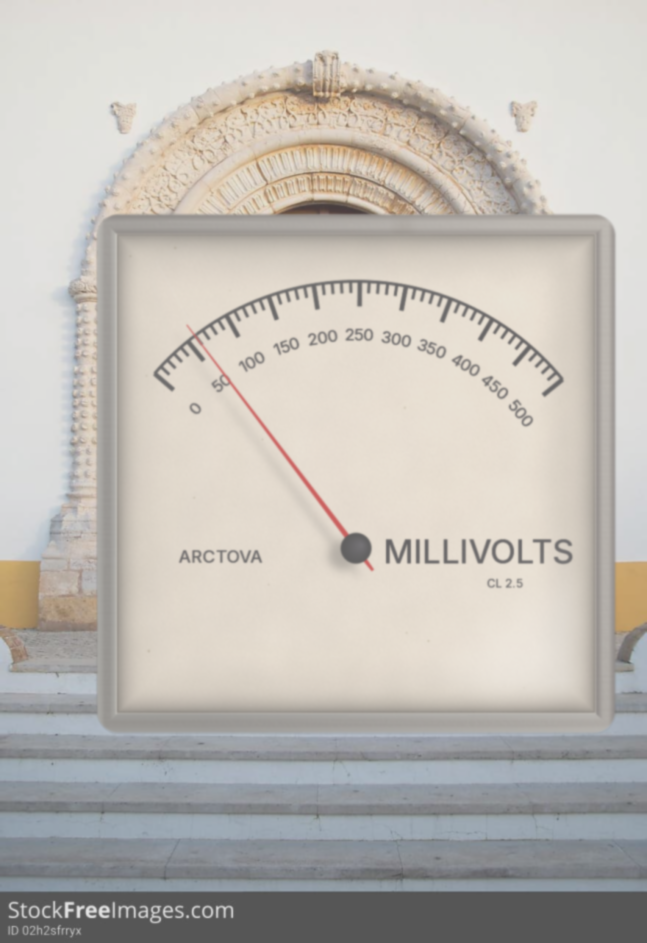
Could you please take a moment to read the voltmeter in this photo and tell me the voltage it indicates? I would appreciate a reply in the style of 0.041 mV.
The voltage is 60 mV
